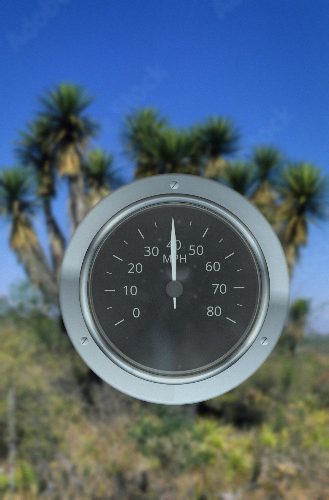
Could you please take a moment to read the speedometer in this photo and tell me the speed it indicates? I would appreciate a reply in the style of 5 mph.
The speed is 40 mph
